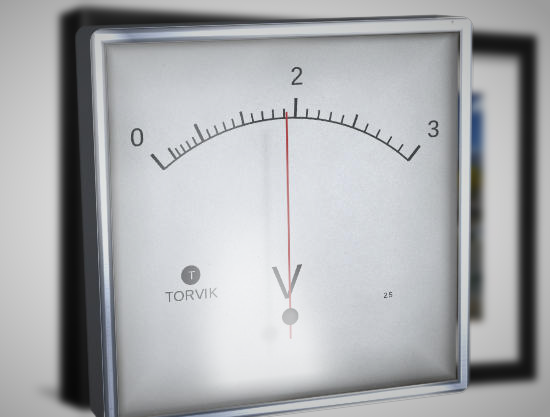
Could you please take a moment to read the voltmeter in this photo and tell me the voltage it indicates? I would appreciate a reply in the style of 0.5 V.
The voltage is 1.9 V
